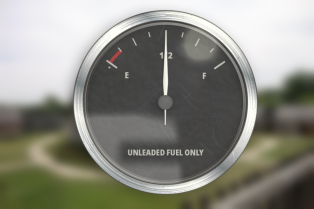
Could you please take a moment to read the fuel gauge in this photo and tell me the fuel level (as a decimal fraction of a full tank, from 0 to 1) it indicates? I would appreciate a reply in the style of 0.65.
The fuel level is 0.5
